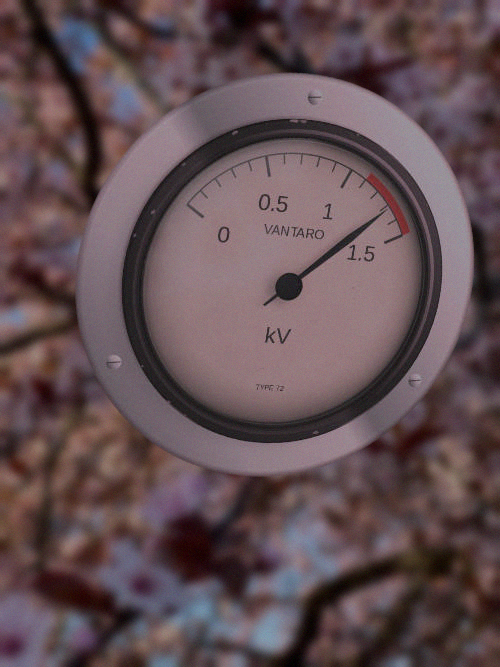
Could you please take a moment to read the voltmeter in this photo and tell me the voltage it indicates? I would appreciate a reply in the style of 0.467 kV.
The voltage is 1.3 kV
